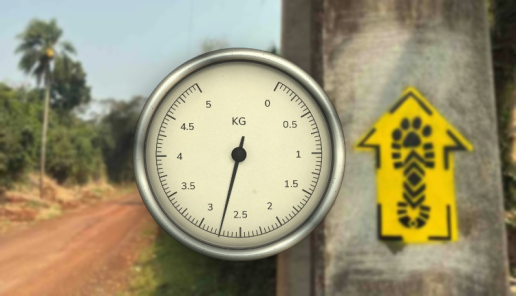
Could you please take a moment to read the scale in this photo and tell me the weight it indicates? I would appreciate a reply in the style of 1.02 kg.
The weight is 2.75 kg
